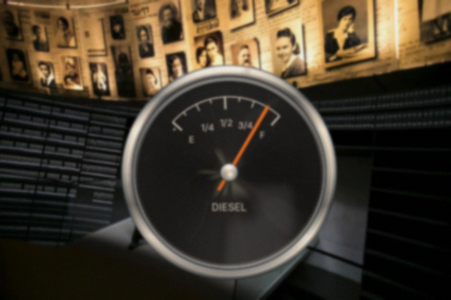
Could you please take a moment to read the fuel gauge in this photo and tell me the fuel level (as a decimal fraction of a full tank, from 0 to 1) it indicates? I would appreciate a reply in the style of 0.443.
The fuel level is 0.875
